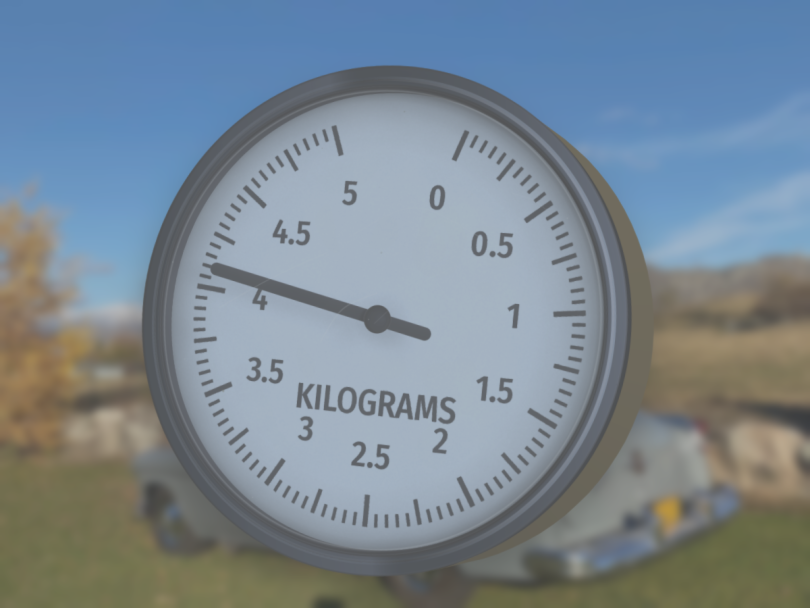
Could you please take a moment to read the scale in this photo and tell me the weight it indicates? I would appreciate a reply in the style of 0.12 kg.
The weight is 4.1 kg
